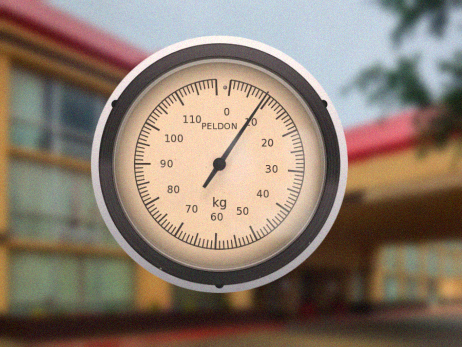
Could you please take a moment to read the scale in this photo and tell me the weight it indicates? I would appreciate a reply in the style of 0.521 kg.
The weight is 9 kg
